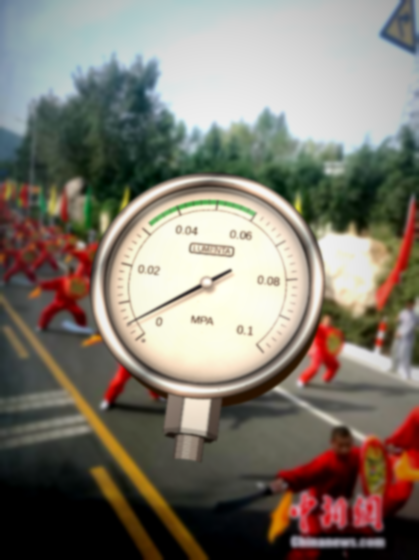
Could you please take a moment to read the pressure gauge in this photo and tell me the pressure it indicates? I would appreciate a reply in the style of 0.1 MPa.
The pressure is 0.004 MPa
